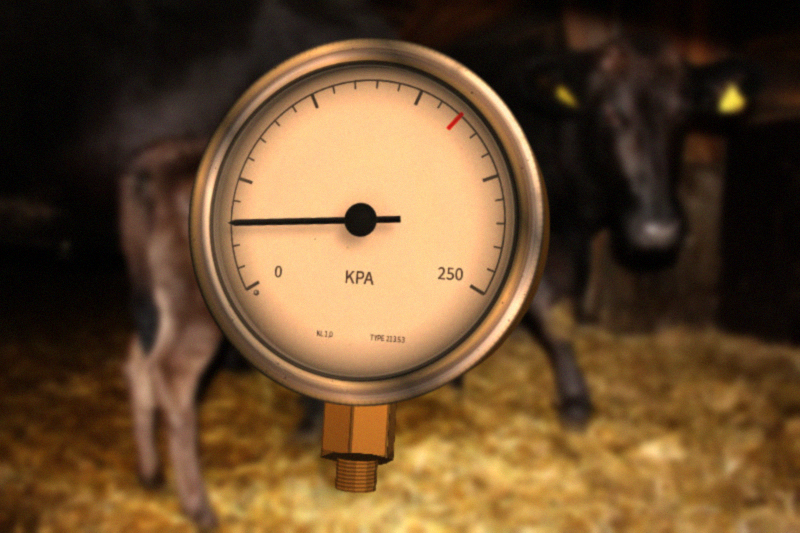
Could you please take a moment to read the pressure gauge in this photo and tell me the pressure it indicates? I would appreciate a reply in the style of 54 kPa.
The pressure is 30 kPa
